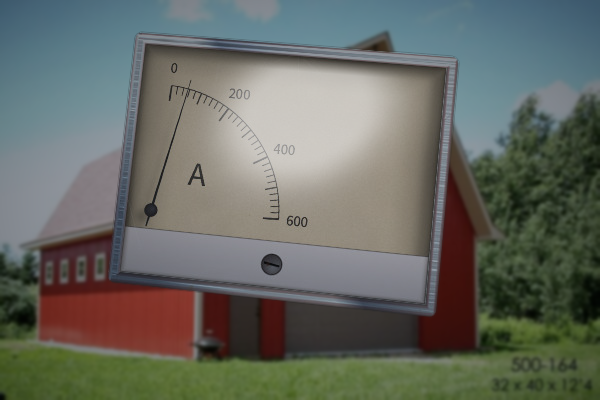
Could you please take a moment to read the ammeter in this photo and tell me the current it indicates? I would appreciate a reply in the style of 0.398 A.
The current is 60 A
